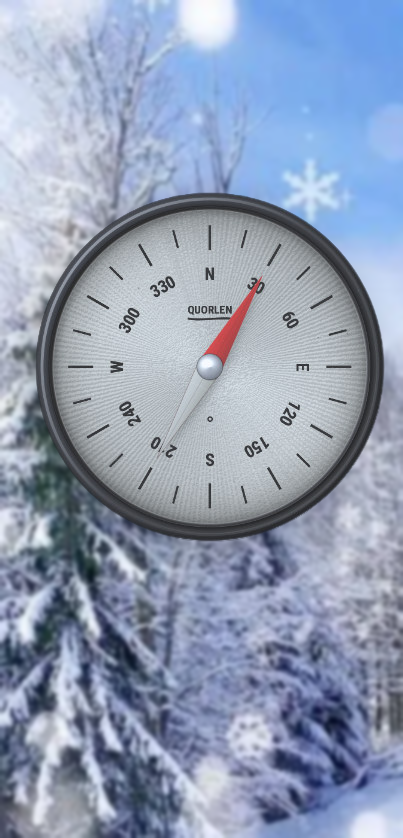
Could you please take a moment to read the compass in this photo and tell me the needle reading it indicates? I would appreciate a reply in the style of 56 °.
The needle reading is 30 °
